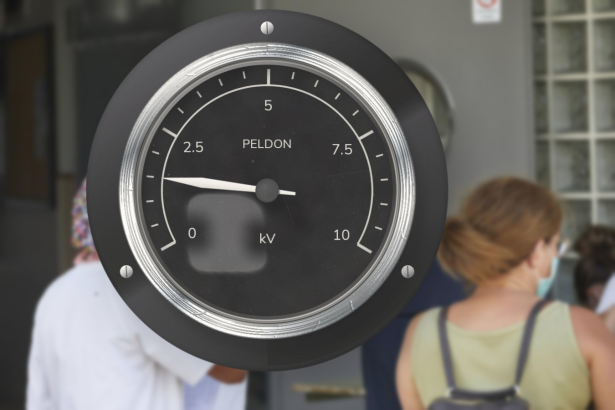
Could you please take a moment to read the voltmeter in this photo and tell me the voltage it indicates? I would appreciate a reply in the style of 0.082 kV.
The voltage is 1.5 kV
